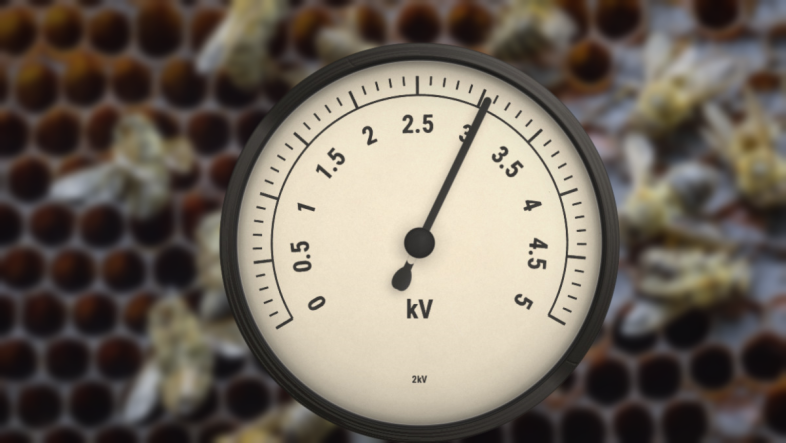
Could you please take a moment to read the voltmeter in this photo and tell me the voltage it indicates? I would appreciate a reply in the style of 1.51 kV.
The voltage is 3.05 kV
